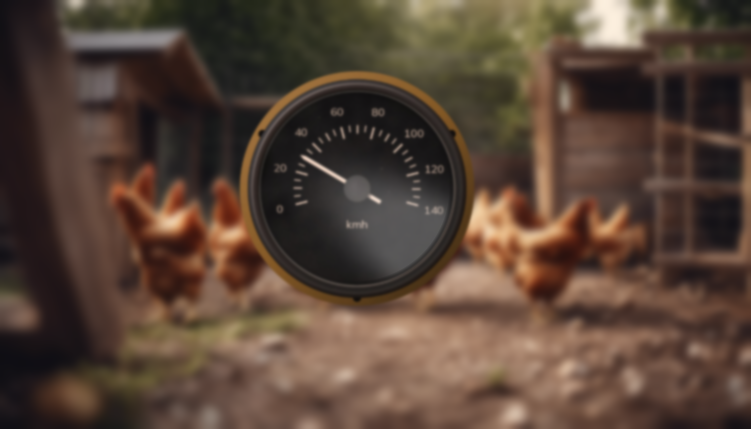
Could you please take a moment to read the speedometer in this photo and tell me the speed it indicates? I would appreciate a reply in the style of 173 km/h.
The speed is 30 km/h
